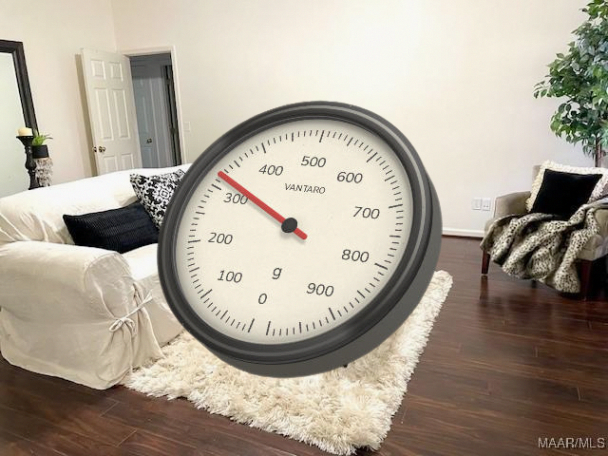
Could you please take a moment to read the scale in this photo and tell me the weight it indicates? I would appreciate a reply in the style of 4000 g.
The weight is 320 g
